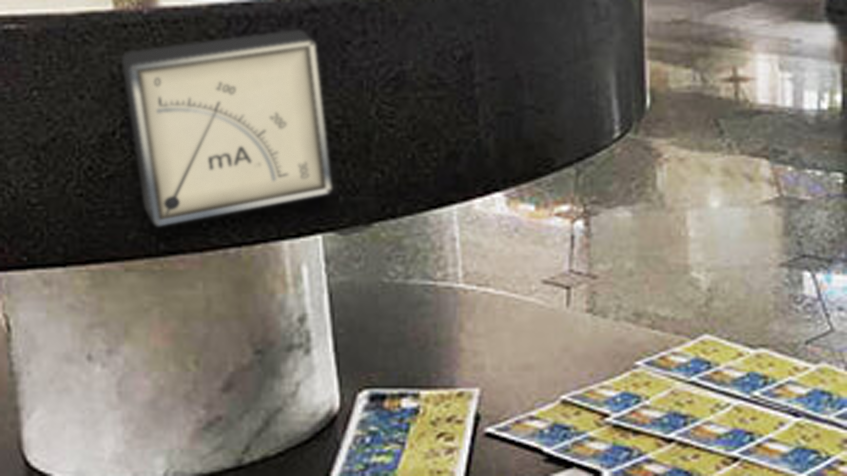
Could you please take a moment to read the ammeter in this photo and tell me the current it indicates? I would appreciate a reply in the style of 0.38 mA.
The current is 100 mA
